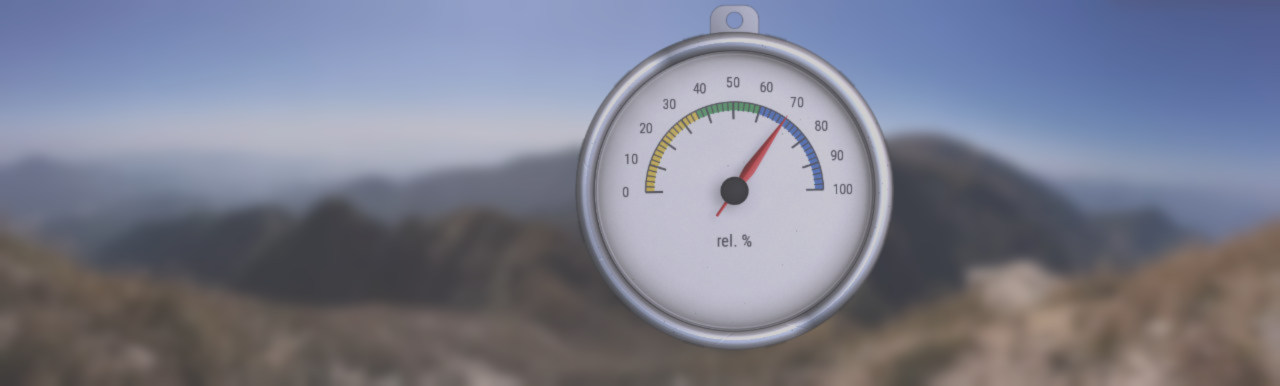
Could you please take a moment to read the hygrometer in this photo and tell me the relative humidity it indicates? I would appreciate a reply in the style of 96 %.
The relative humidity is 70 %
